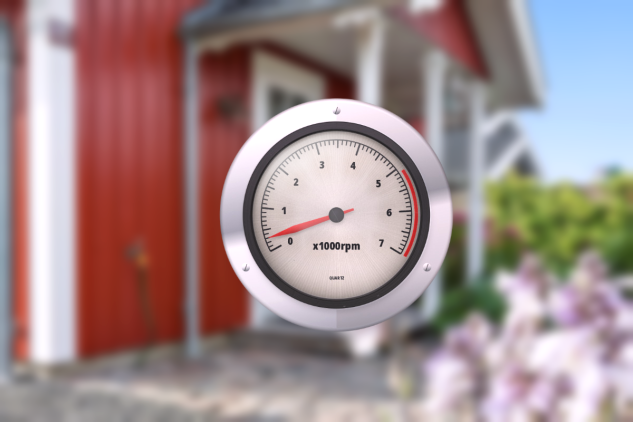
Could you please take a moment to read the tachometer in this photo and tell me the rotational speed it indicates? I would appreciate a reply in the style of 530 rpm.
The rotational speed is 300 rpm
